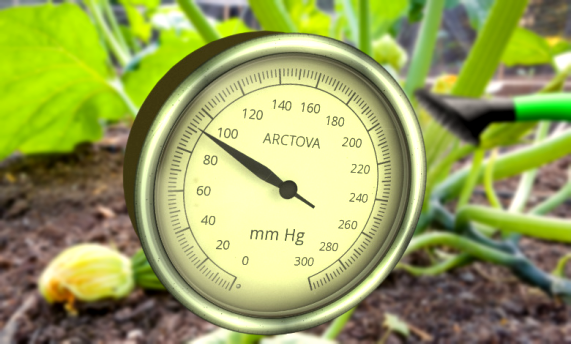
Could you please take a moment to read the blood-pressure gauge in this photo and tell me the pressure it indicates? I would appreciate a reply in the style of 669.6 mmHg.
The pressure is 92 mmHg
